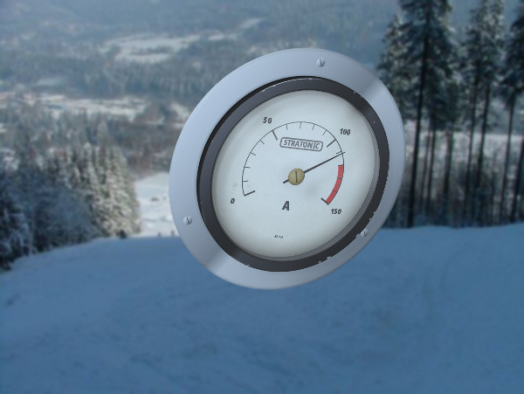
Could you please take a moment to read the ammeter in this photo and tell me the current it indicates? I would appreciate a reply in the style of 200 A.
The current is 110 A
